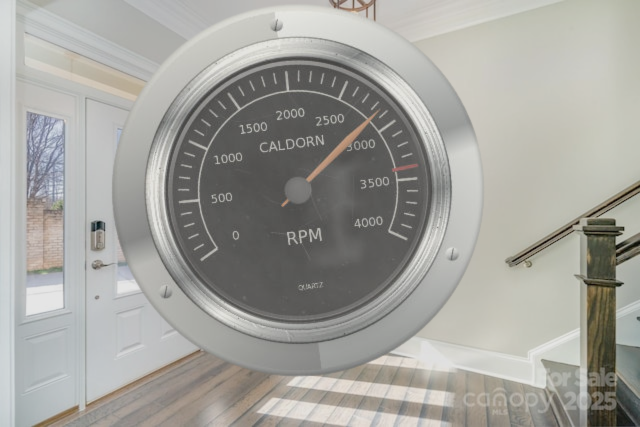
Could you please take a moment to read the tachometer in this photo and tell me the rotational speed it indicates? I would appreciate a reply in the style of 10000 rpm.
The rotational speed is 2850 rpm
